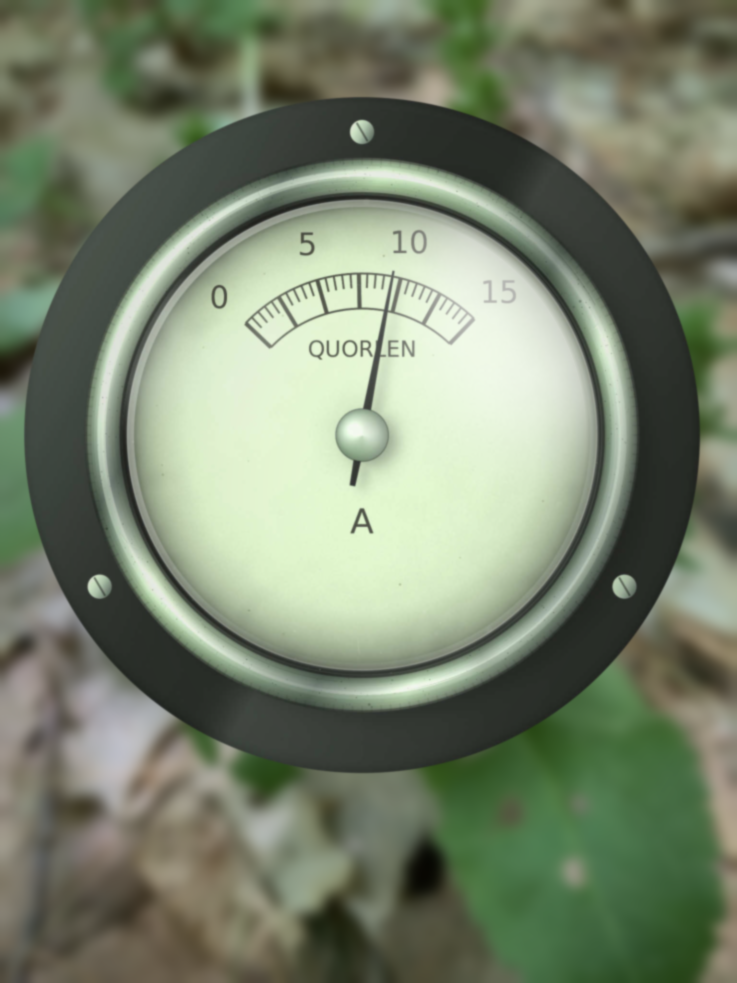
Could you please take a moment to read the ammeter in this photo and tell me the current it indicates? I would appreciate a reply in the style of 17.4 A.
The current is 9.5 A
